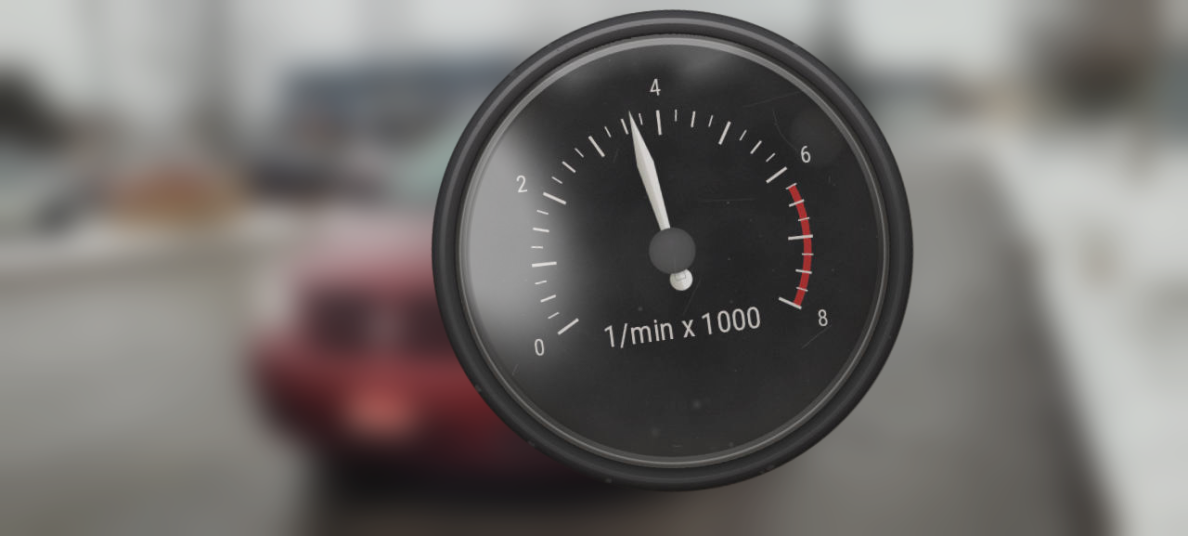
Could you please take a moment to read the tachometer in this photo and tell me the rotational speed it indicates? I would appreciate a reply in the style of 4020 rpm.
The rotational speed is 3625 rpm
